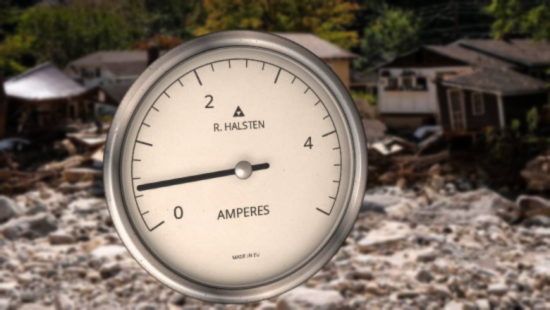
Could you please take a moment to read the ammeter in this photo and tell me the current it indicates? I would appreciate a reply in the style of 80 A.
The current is 0.5 A
